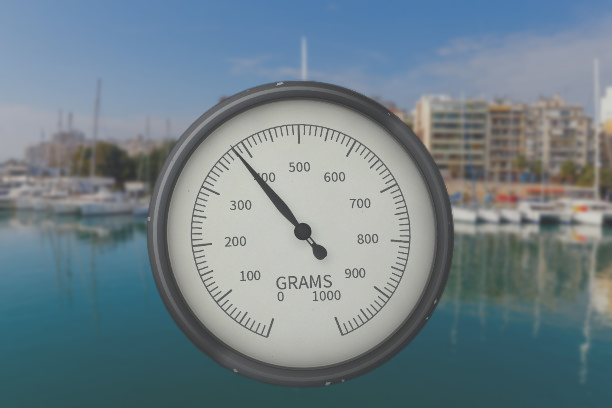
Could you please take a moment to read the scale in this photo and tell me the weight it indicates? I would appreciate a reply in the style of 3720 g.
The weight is 380 g
